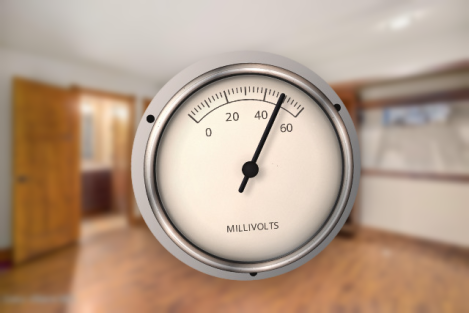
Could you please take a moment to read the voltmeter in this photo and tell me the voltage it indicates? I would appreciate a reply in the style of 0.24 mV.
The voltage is 48 mV
